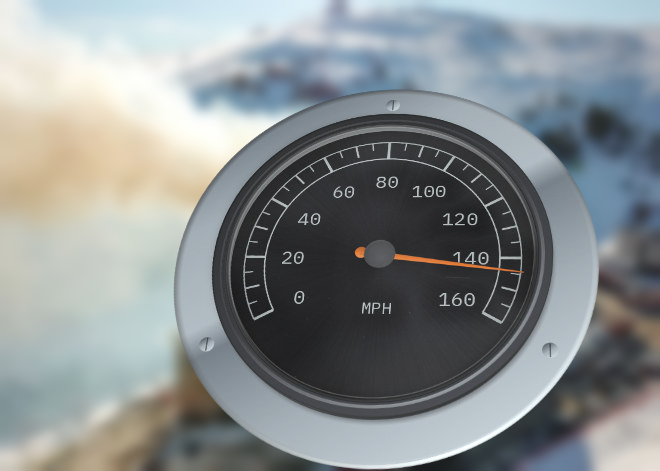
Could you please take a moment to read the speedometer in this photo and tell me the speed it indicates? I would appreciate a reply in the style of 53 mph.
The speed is 145 mph
